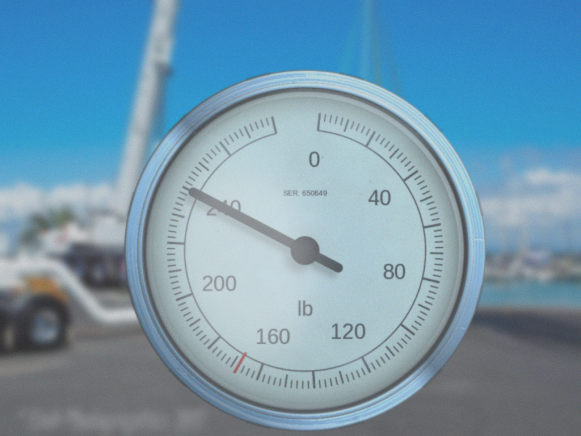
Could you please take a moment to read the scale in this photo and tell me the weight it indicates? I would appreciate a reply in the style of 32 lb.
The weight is 240 lb
